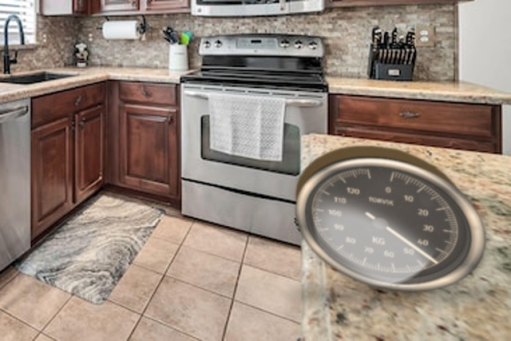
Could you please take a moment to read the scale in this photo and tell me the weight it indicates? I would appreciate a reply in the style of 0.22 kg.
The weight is 45 kg
